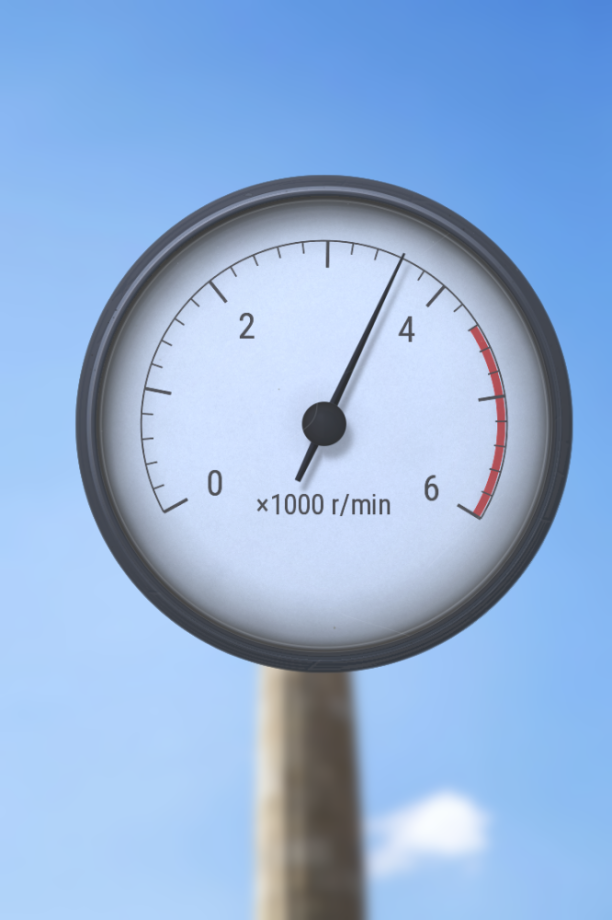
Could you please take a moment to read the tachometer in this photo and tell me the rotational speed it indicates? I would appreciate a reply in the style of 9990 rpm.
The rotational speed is 3600 rpm
